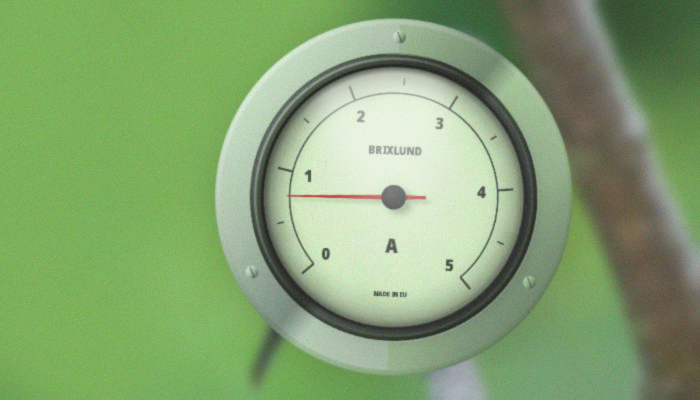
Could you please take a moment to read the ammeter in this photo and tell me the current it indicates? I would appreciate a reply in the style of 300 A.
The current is 0.75 A
